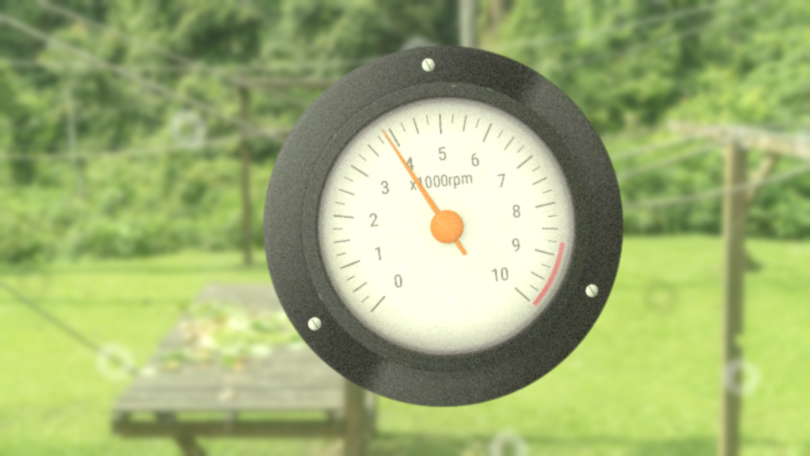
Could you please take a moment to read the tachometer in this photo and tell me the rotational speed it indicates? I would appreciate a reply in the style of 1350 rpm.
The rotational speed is 3875 rpm
